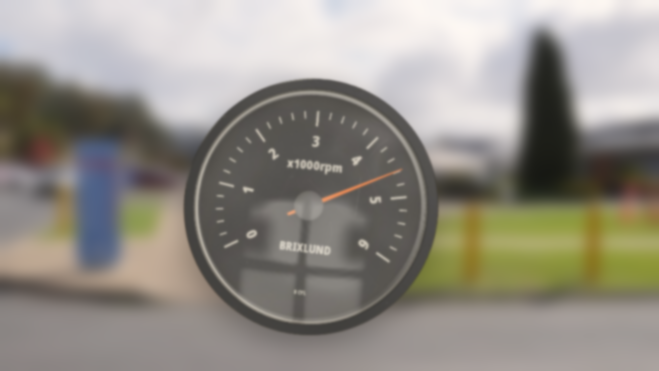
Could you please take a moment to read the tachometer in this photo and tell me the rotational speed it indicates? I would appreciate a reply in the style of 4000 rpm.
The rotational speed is 4600 rpm
